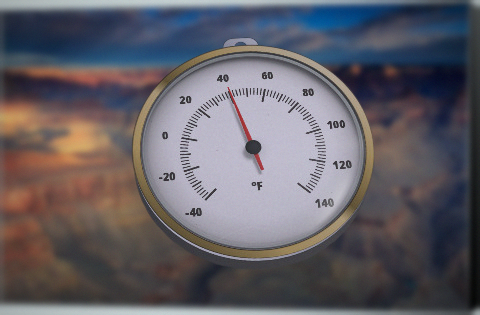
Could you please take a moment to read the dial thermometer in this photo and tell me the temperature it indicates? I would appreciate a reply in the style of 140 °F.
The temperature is 40 °F
